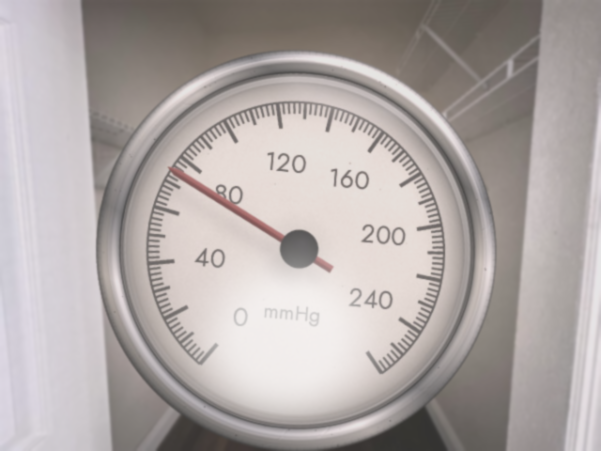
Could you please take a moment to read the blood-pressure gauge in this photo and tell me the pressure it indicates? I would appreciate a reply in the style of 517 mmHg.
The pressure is 74 mmHg
